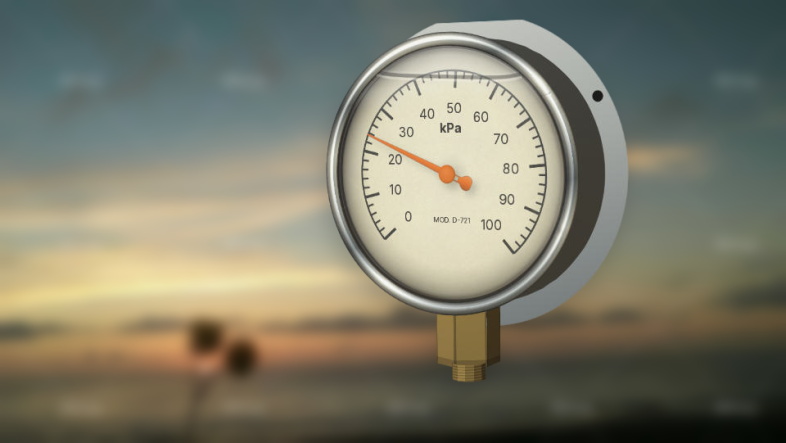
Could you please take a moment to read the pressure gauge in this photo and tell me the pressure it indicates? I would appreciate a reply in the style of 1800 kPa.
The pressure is 24 kPa
